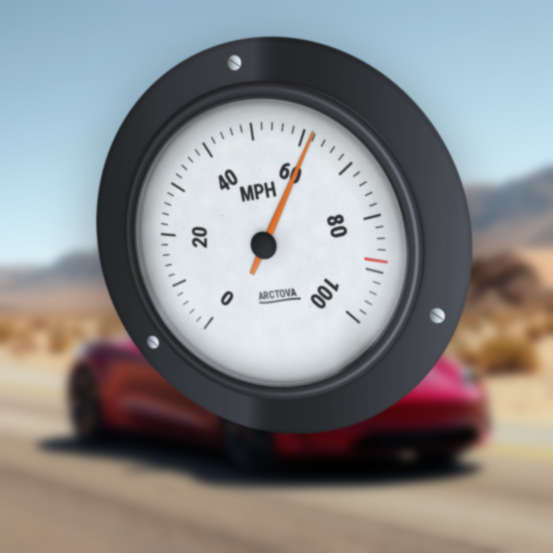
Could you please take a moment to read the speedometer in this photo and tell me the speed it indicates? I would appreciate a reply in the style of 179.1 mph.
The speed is 62 mph
